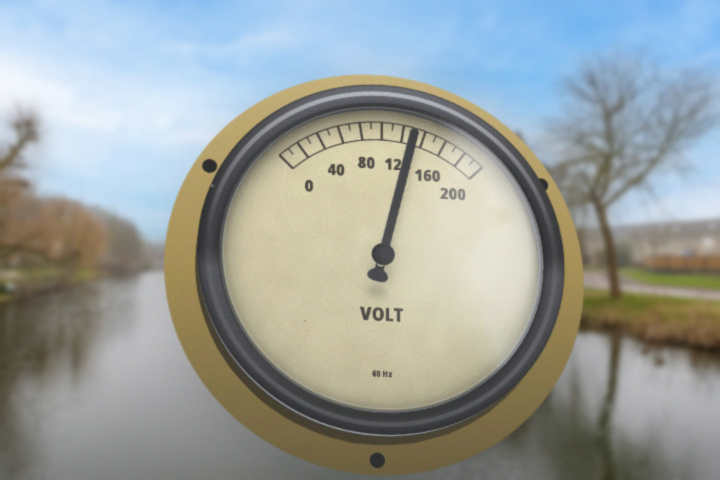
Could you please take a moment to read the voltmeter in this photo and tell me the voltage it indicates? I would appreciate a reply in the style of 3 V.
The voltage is 130 V
